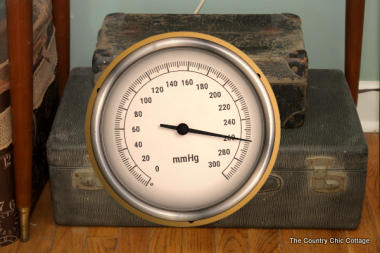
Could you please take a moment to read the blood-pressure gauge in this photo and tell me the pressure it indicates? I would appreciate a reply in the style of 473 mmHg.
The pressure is 260 mmHg
